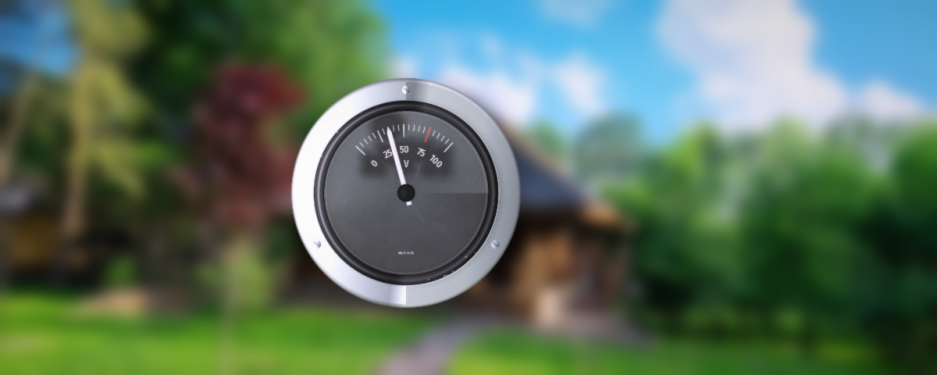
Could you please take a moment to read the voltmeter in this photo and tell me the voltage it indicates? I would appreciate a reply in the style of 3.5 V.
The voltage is 35 V
